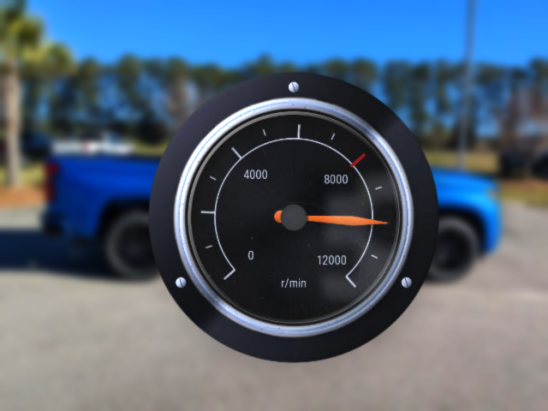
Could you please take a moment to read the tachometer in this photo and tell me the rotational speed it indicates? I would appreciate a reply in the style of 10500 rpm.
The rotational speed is 10000 rpm
